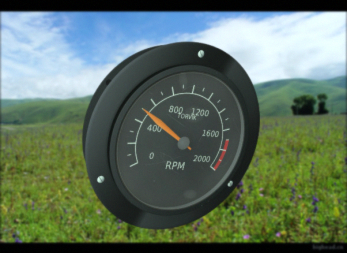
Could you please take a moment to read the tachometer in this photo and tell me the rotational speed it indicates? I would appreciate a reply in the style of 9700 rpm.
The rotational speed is 500 rpm
